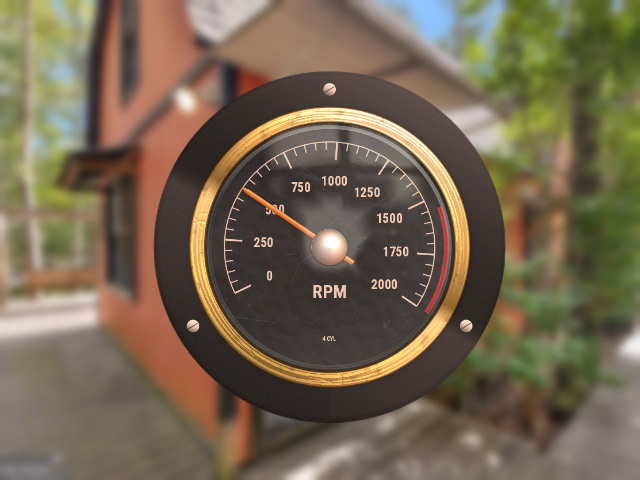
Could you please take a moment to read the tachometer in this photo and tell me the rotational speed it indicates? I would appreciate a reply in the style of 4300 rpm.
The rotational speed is 500 rpm
